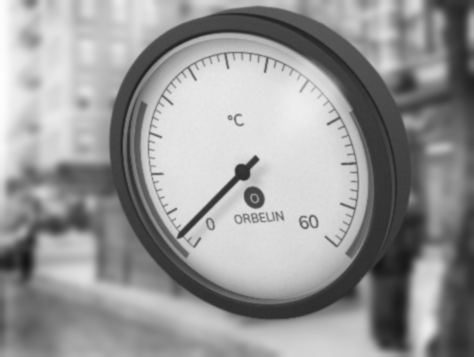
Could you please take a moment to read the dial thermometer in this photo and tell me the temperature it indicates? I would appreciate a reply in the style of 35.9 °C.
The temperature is 2 °C
